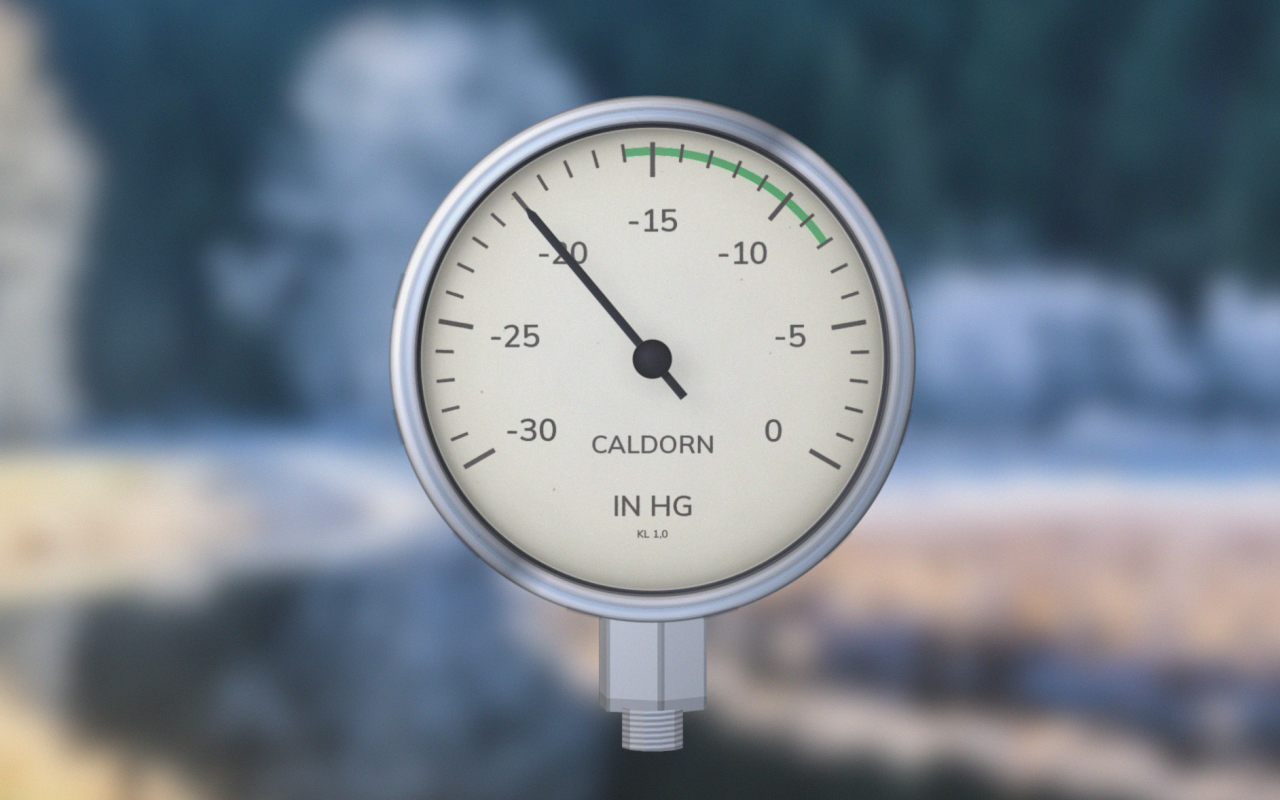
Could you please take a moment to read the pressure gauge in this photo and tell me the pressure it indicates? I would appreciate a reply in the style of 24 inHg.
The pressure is -20 inHg
